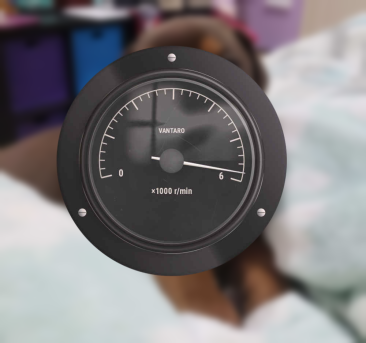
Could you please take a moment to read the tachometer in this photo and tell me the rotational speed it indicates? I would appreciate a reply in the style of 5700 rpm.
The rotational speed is 5800 rpm
